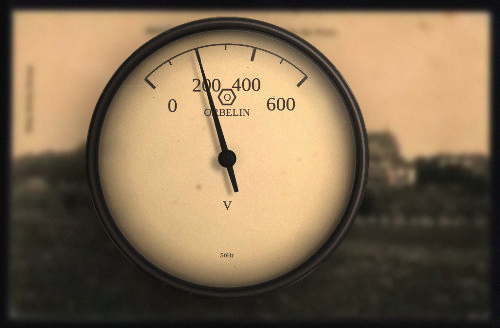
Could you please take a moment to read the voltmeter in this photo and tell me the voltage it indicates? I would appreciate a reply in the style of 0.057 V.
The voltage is 200 V
